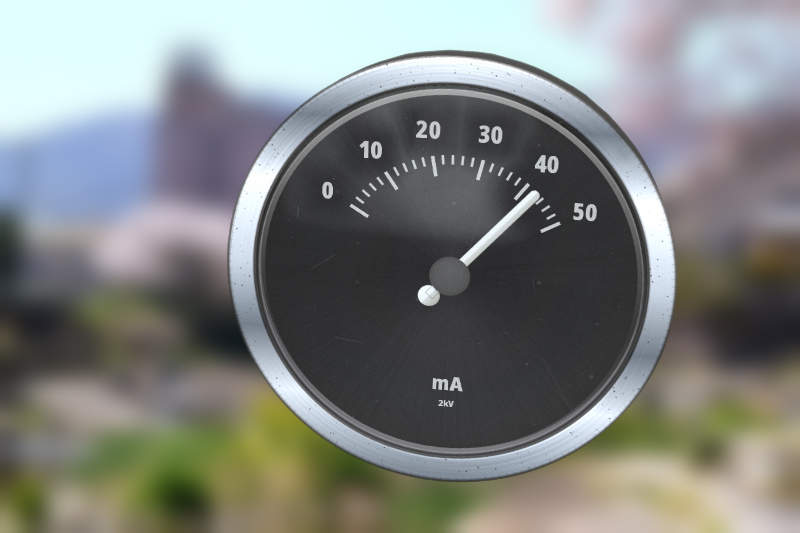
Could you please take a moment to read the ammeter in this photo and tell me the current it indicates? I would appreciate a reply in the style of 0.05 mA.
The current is 42 mA
